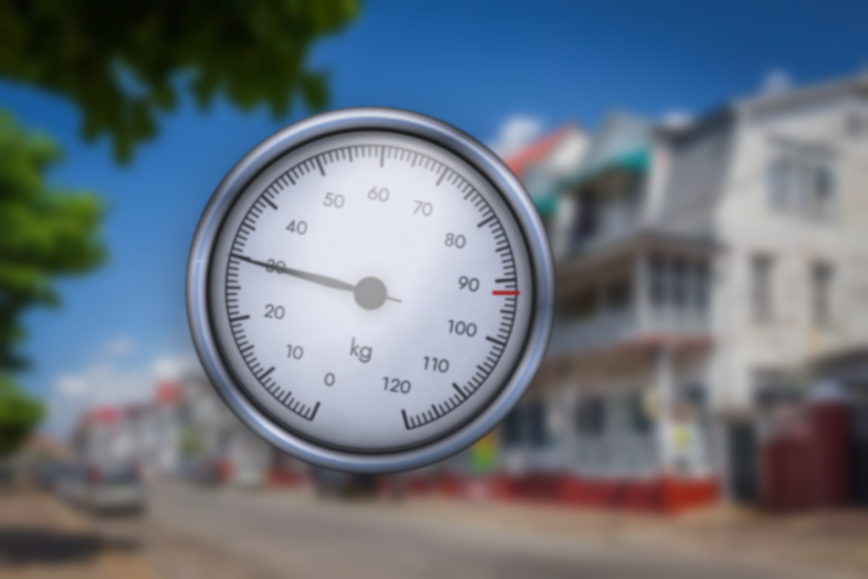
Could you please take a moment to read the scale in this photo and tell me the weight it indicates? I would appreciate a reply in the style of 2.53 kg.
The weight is 30 kg
